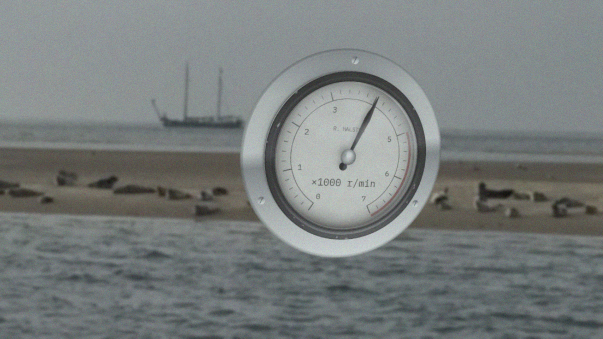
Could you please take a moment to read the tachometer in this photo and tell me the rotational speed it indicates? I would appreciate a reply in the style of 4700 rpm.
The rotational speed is 4000 rpm
